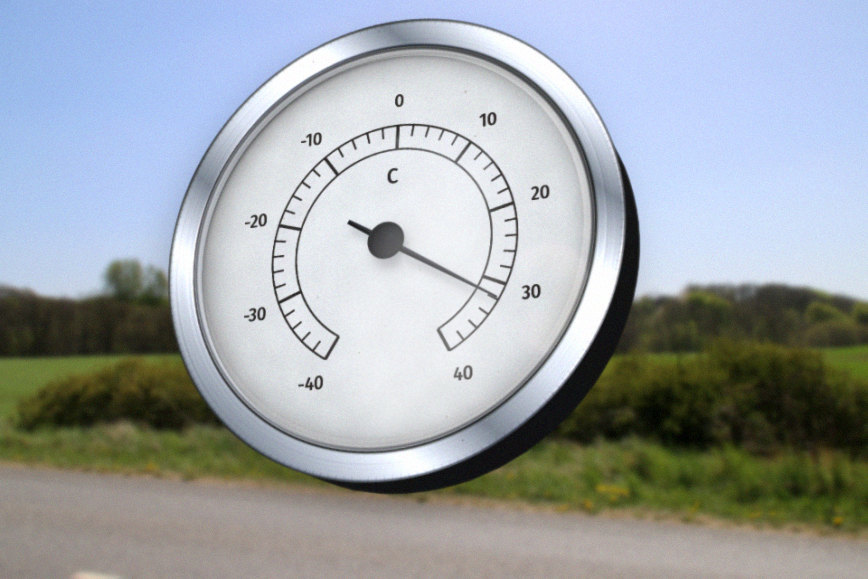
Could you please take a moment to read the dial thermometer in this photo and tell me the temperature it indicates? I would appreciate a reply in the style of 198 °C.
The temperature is 32 °C
